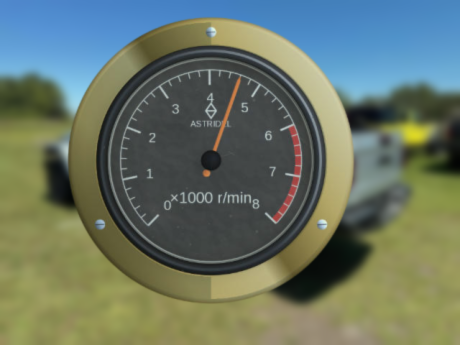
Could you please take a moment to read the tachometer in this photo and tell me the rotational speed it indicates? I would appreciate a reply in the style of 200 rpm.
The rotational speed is 4600 rpm
